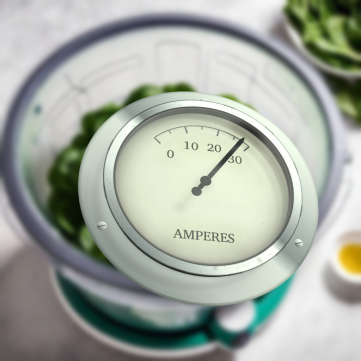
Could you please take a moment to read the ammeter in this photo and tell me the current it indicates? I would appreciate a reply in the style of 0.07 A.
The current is 27.5 A
